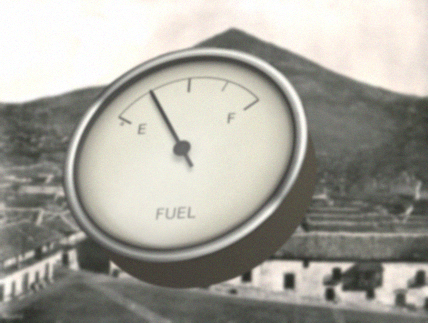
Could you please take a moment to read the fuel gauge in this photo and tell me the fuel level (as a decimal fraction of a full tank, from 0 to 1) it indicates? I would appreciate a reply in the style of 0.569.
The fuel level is 0.25
